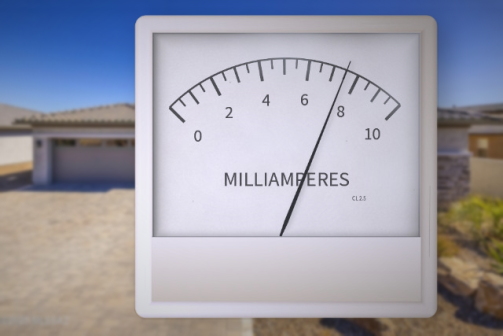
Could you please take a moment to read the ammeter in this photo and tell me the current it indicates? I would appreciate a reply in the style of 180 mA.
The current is 7.5 mA
